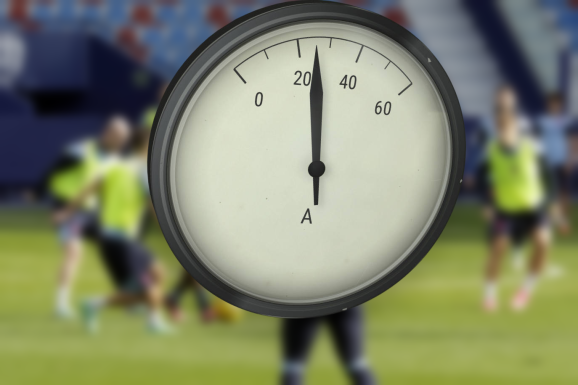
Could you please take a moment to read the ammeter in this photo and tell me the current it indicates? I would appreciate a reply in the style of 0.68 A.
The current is 25 A
